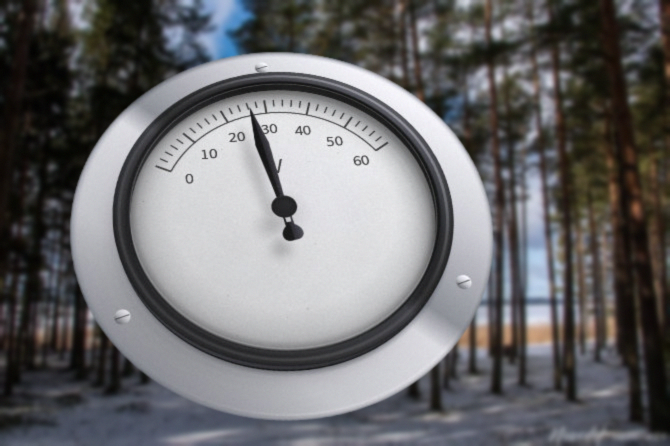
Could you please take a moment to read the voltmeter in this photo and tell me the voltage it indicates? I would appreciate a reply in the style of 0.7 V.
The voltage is 26 V
